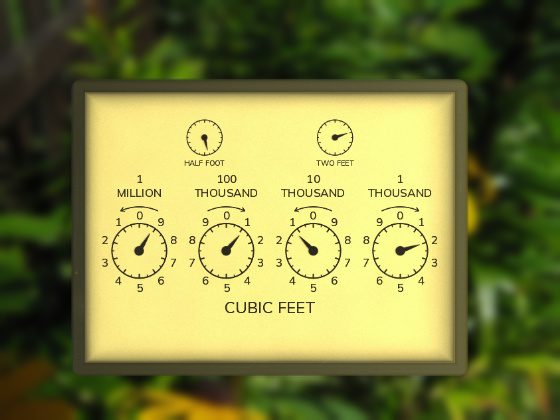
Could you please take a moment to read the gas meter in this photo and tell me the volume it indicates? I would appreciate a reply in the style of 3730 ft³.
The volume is 911200 ft³
